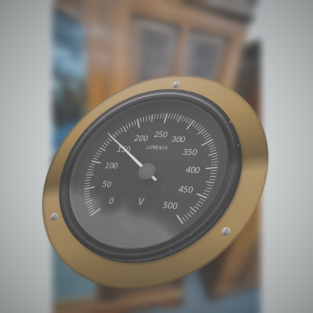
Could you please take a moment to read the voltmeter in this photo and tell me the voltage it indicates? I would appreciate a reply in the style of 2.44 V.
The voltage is 150 V
